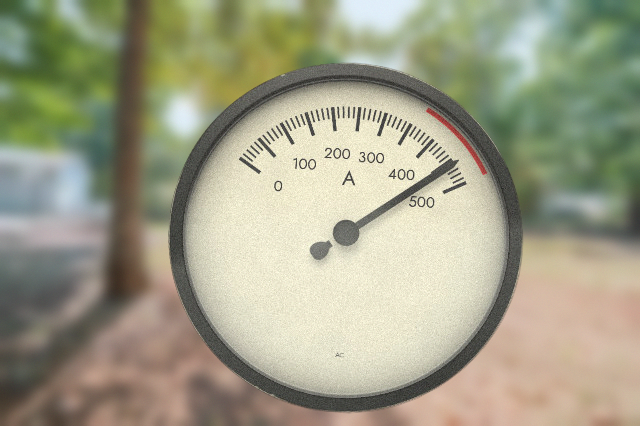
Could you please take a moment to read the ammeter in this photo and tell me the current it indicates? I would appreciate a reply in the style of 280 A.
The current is 460 A
